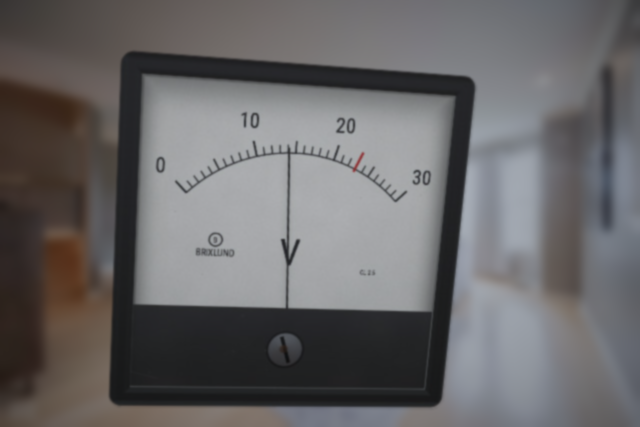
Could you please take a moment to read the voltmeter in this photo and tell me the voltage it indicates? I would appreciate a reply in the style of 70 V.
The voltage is 14 V
